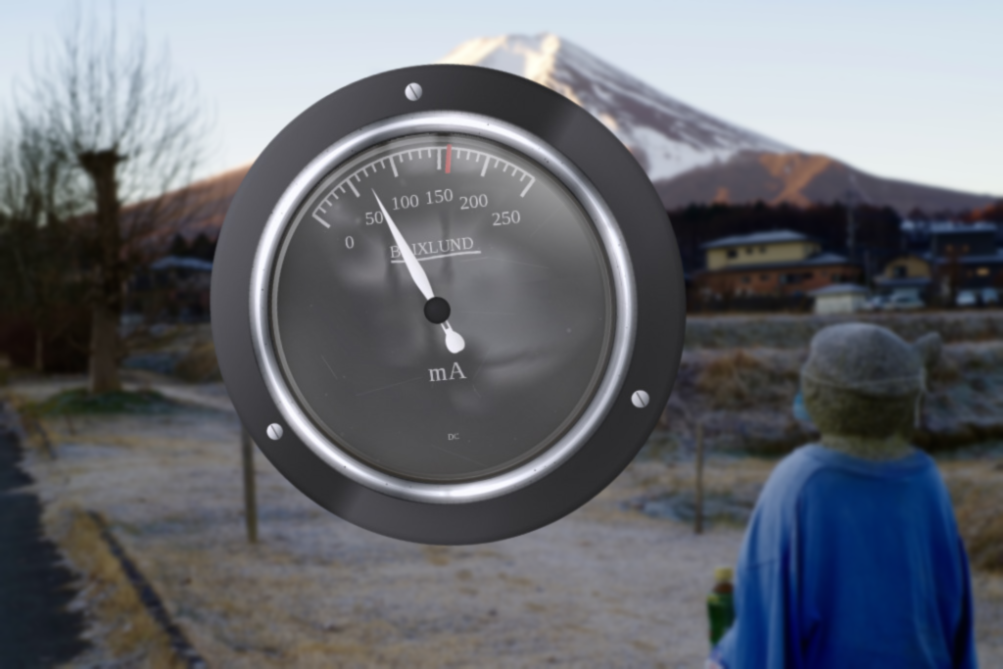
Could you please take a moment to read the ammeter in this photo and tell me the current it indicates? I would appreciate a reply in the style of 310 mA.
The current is 70 mA
